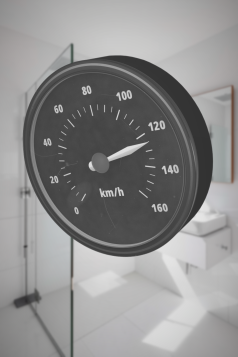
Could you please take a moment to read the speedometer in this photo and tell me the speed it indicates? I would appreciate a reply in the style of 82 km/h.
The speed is 125 km/h
